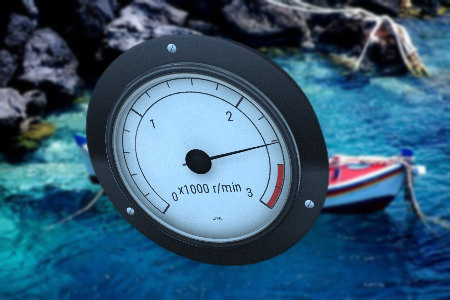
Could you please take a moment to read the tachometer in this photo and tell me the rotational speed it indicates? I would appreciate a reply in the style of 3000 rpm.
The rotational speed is 2400 rpm
